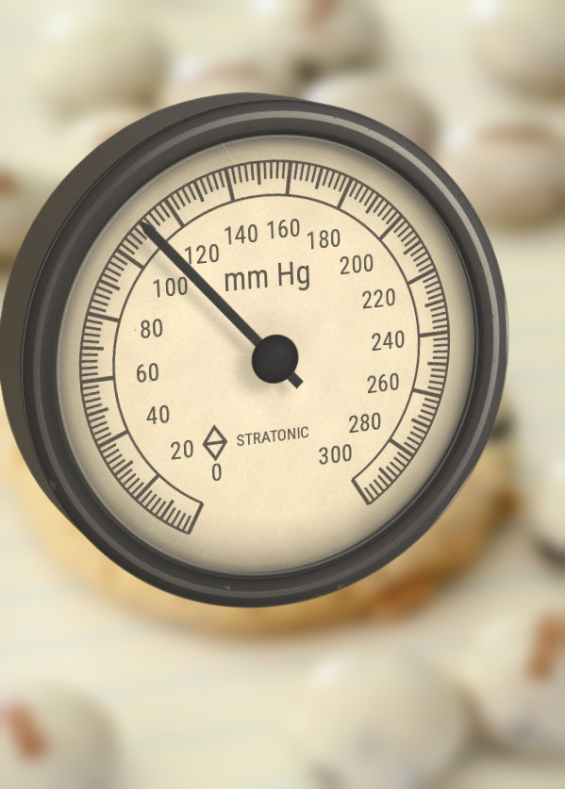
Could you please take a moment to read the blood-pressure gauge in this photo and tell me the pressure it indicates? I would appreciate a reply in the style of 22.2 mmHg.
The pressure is 110 mmHg
